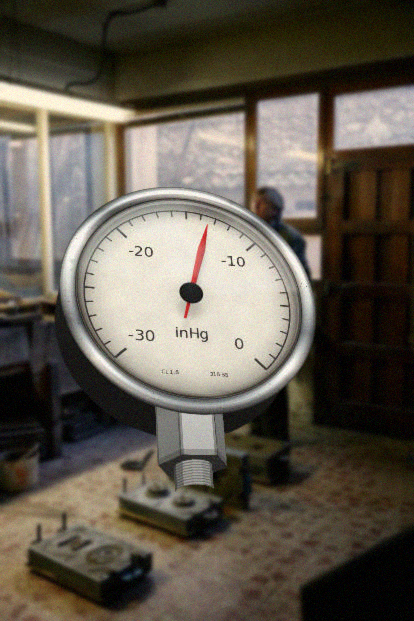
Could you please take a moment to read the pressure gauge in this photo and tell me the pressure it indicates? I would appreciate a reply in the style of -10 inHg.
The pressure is -13.5 inHg
